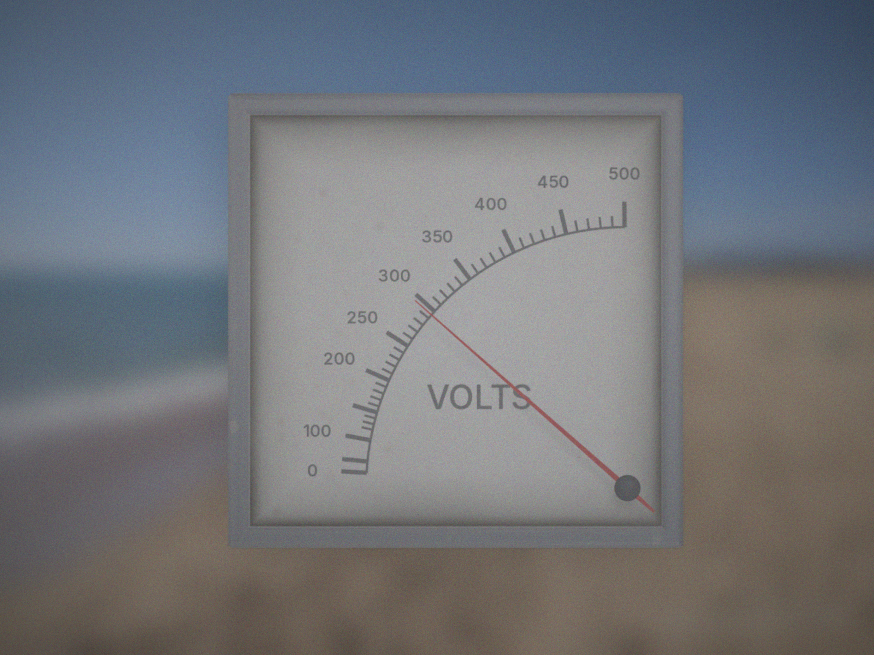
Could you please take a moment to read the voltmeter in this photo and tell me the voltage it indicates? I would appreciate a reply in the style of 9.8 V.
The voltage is 295 V
